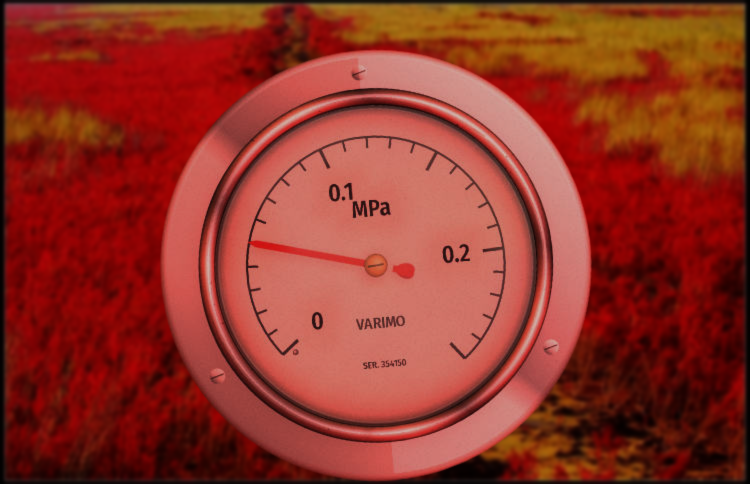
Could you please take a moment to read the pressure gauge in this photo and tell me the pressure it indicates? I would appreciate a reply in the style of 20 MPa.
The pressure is 0.05 MPa
